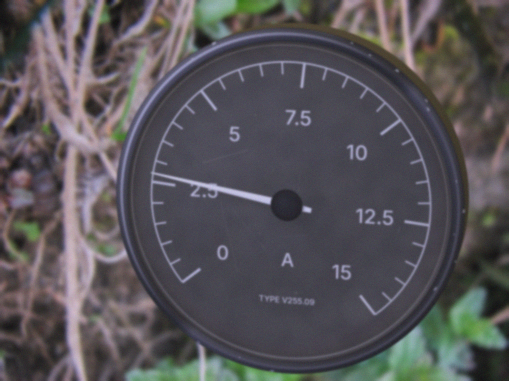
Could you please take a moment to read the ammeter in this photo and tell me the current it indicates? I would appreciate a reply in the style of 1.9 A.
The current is 2.75 A
